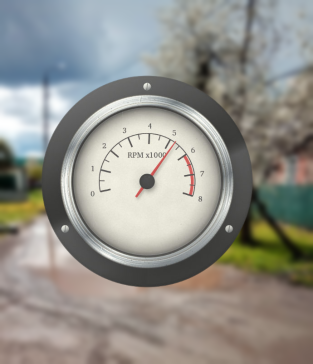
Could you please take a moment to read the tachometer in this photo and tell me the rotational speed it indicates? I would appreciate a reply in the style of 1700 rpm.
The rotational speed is 5250 rpm
